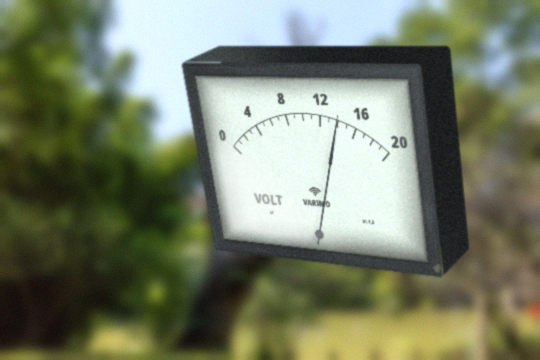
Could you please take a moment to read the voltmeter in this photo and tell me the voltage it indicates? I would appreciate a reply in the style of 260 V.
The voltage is 14 V
